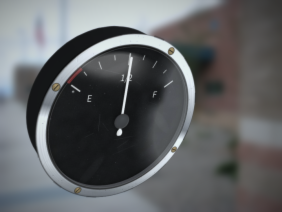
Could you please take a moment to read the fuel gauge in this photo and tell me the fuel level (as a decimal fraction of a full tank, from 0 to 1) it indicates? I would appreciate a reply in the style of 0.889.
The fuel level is 0.5
